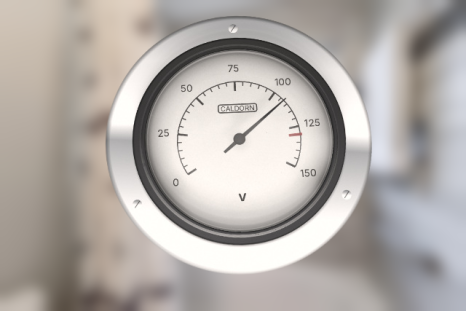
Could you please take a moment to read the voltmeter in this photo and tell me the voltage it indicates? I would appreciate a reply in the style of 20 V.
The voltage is 107.5 V
